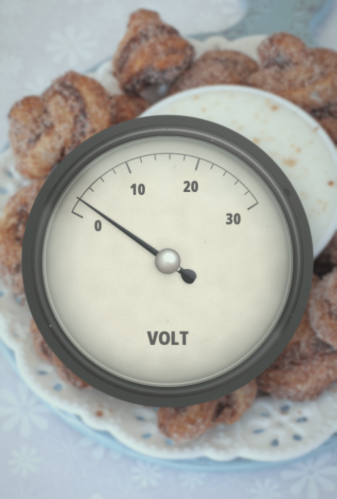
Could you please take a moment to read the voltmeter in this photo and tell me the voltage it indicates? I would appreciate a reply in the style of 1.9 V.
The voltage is 2 V
